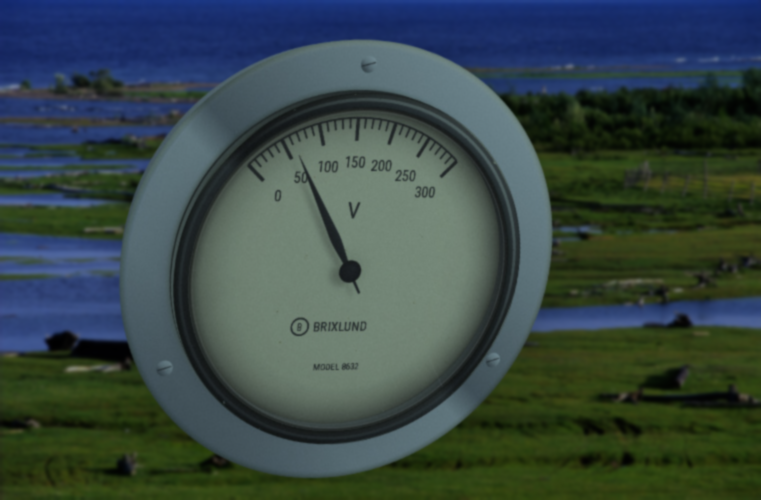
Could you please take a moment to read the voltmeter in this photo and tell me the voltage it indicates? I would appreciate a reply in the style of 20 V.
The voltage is 60 V
